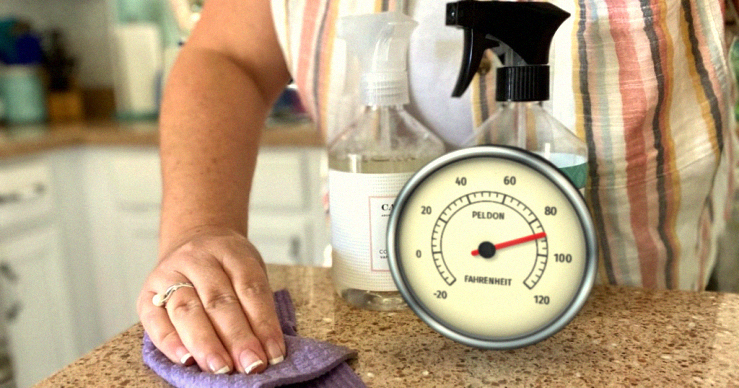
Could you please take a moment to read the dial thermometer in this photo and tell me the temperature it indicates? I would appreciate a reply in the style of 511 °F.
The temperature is 88 °F
